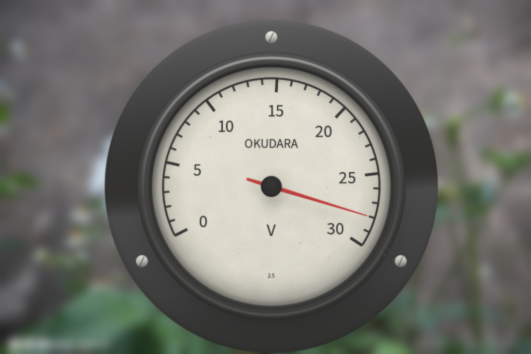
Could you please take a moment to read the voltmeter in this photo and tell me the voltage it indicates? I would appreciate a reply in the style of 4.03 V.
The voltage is 28 V
